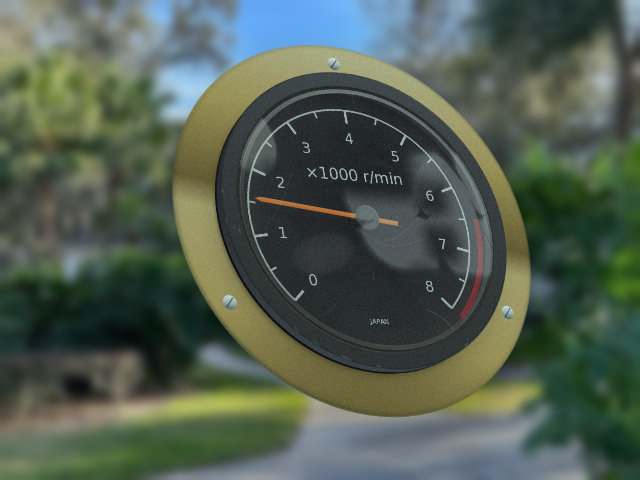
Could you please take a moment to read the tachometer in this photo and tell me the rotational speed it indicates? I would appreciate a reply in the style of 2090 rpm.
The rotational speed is 1500 rpm
